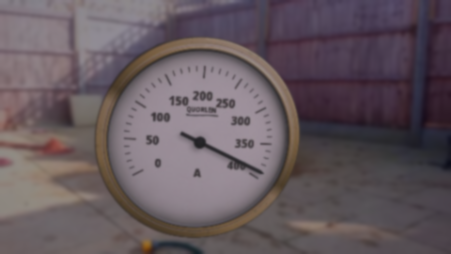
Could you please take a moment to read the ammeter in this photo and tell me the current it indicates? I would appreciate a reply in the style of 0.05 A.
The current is 390 A
